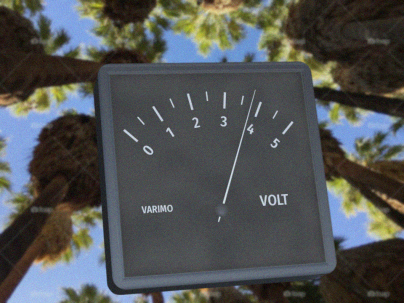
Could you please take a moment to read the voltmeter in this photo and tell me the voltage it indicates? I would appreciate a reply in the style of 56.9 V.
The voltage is 3.75 V
